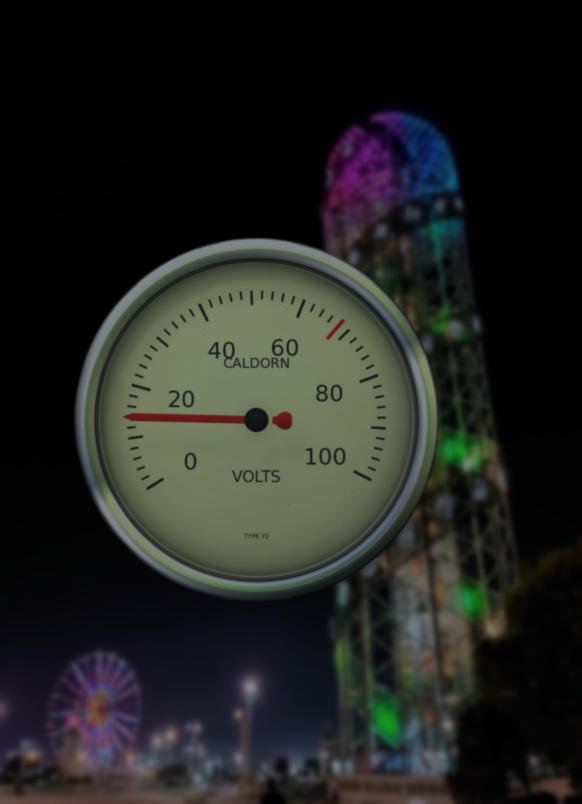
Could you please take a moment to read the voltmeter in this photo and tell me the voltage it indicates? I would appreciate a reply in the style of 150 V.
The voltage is 14 V
